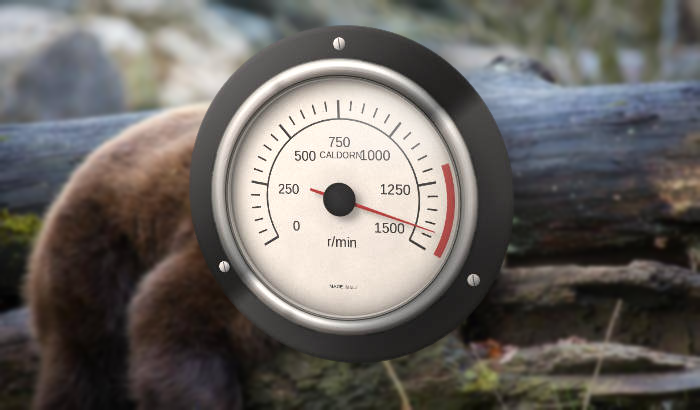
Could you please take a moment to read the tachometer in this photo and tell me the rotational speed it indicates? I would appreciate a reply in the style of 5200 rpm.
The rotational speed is 1425 rpm
